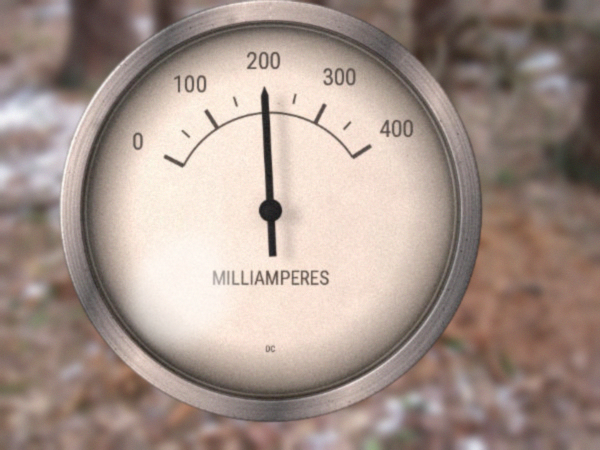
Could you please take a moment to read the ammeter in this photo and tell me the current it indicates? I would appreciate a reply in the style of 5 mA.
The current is 200 mA
